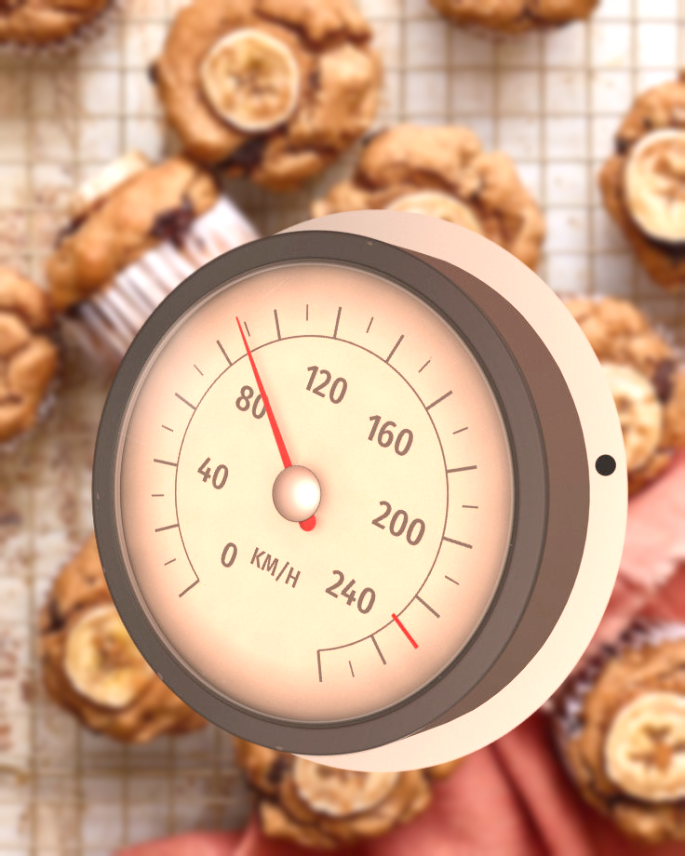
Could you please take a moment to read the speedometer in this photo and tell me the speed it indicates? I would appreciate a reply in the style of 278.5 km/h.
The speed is 90 km/h
